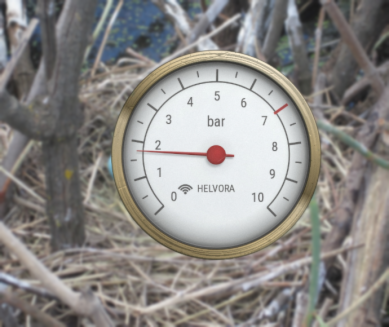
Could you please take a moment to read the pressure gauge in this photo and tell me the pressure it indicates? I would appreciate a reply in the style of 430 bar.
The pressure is 1.75 bar
